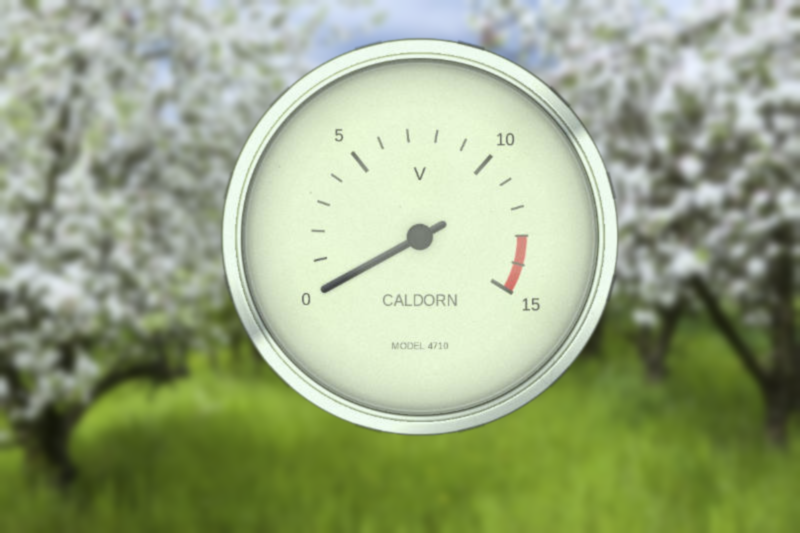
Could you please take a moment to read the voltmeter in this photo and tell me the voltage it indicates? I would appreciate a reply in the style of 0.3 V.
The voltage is 0 V
